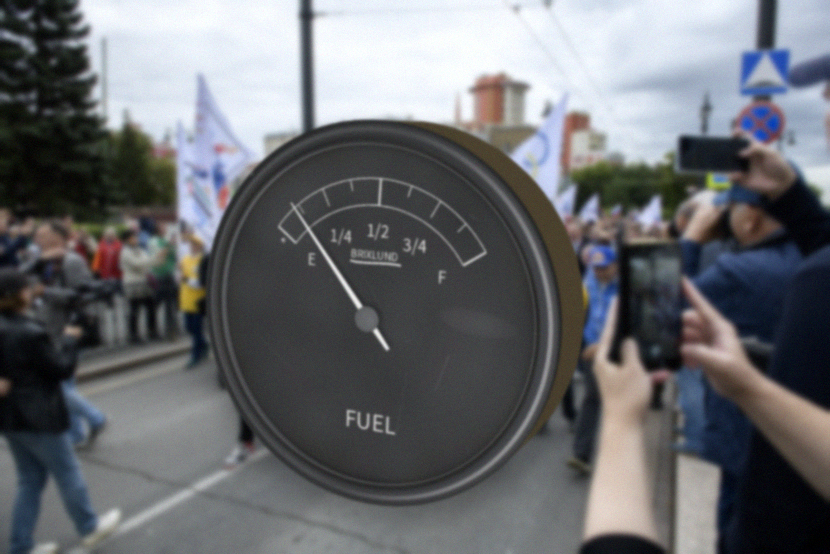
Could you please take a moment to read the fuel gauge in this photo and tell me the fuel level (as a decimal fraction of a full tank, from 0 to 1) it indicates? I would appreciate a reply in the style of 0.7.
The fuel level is 0.125
